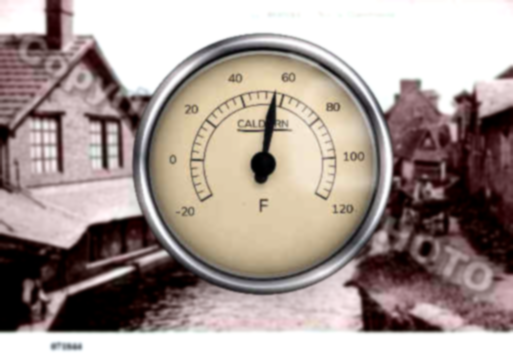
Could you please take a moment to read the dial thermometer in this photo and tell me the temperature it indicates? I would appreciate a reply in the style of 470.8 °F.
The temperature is 56 °F
